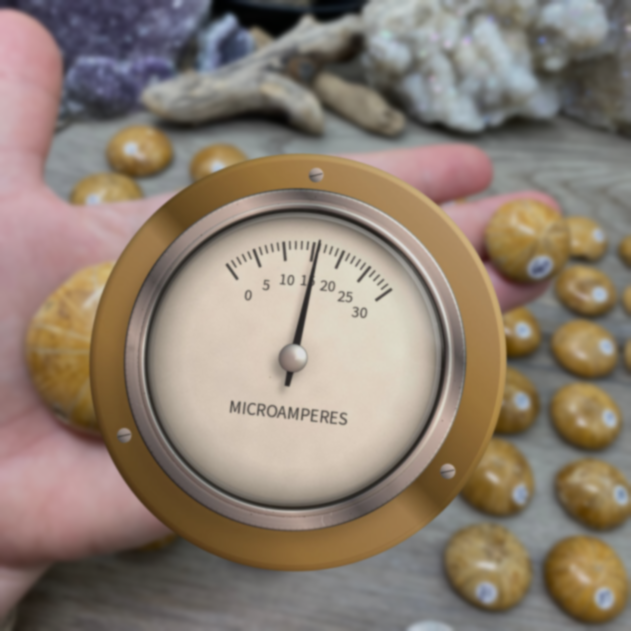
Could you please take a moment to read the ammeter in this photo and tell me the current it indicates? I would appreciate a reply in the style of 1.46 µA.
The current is 16 µA
